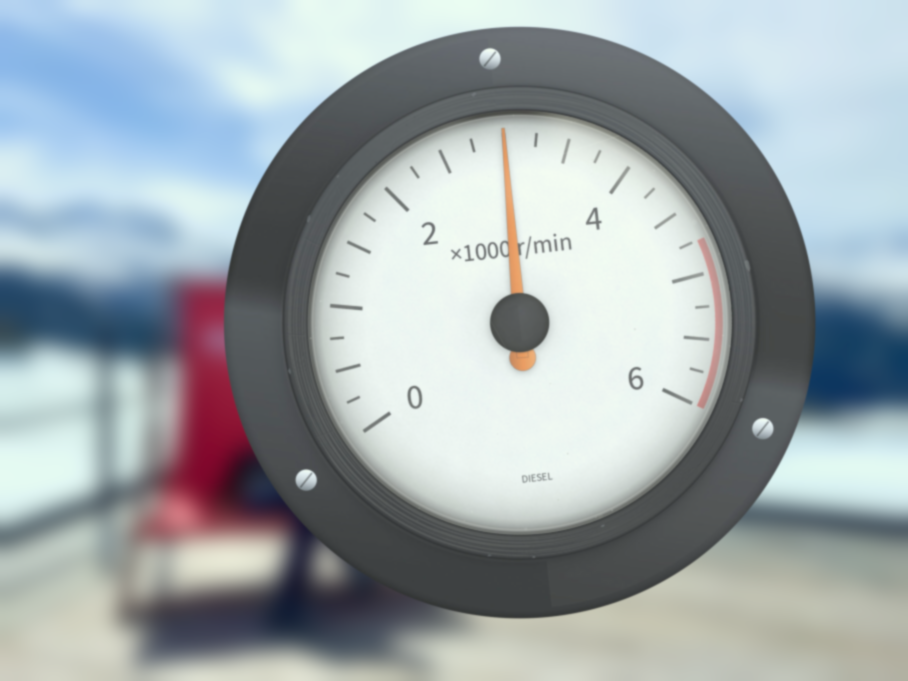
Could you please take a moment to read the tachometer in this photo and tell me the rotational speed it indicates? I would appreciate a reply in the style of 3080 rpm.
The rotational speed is 3000 rpm
